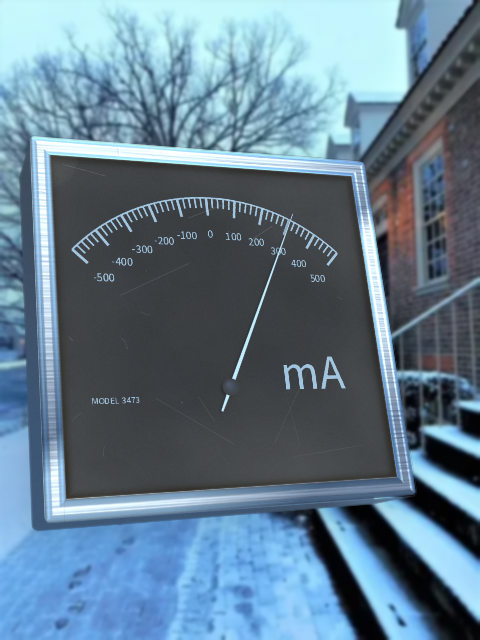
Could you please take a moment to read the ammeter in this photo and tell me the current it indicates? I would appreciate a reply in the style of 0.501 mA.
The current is 300 mA
